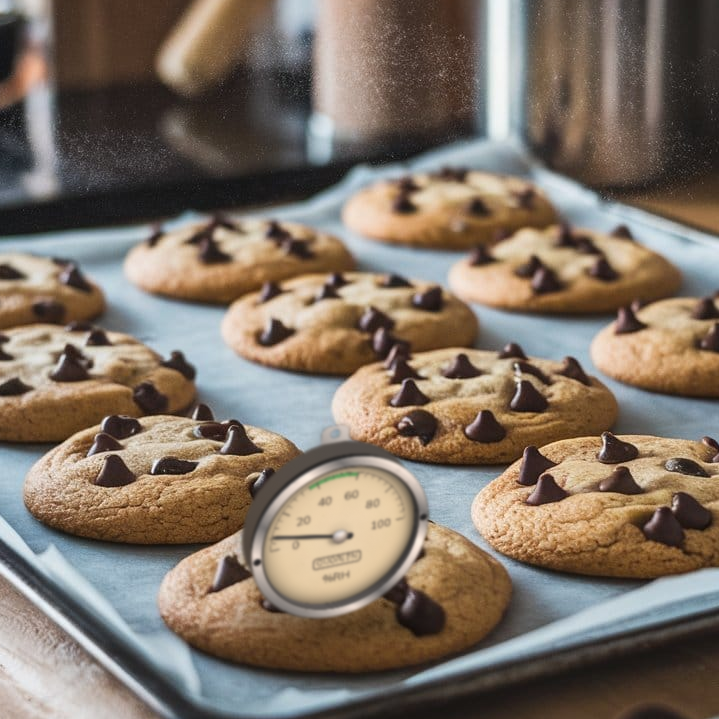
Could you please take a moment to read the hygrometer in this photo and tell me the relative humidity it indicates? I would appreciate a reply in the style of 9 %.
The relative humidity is 8 %
